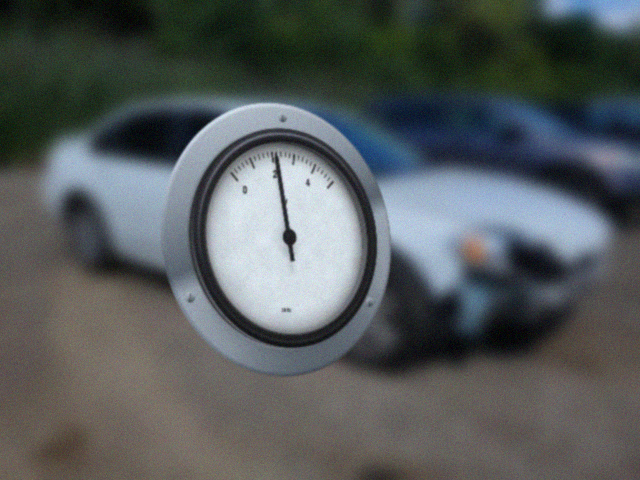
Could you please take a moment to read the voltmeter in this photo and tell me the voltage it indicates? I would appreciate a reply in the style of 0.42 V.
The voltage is 2 V
